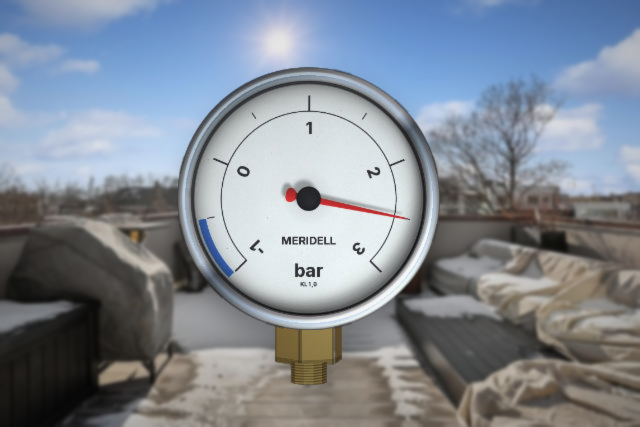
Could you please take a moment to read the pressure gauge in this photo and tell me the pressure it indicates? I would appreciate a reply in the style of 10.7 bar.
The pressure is 2.5 bar
